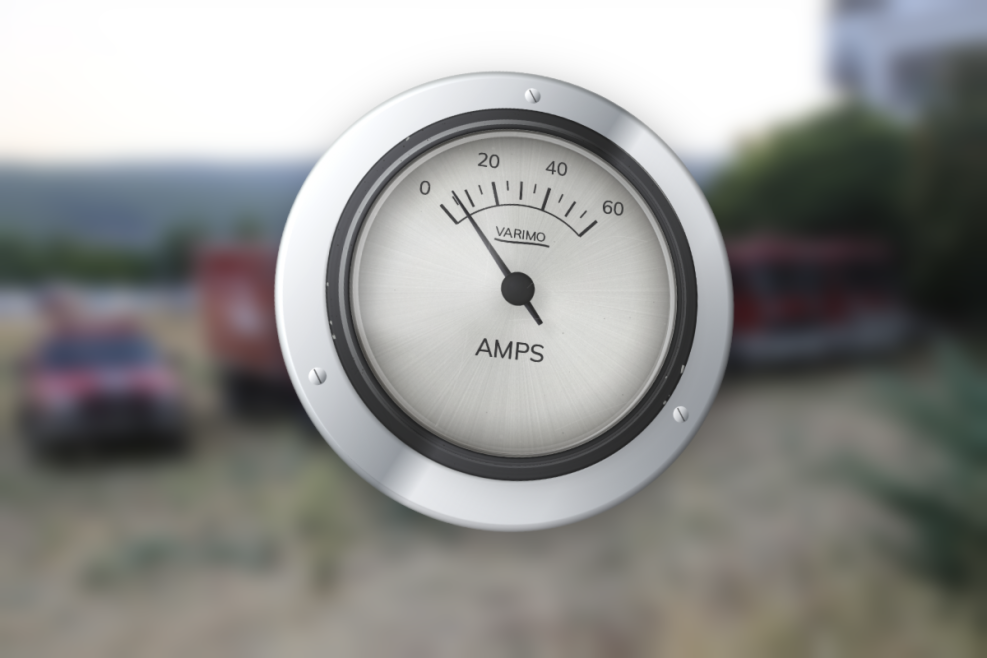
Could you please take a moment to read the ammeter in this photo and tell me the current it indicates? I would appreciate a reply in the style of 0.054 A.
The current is 5 A
